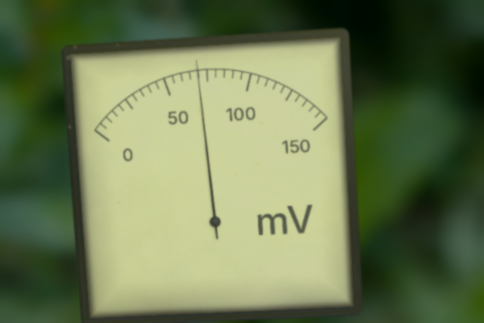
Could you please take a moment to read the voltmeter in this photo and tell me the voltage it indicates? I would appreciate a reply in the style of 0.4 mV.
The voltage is 70 mV
